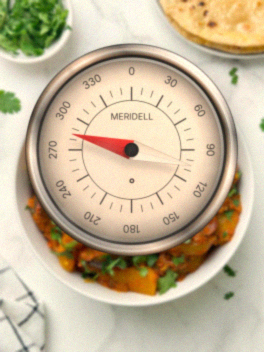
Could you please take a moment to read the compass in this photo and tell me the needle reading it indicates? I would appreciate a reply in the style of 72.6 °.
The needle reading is 285 °
